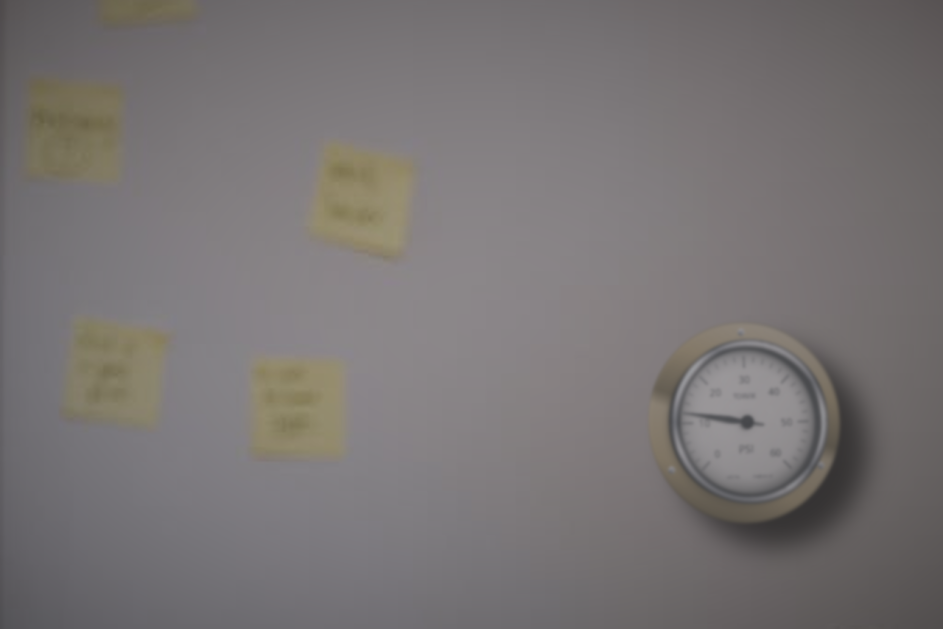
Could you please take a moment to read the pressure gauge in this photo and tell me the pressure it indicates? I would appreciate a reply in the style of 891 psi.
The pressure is 12 psi
